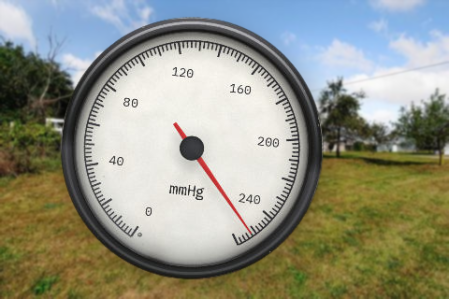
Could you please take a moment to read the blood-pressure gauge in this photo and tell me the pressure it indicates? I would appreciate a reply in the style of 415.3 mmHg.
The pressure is 252 mmHg
